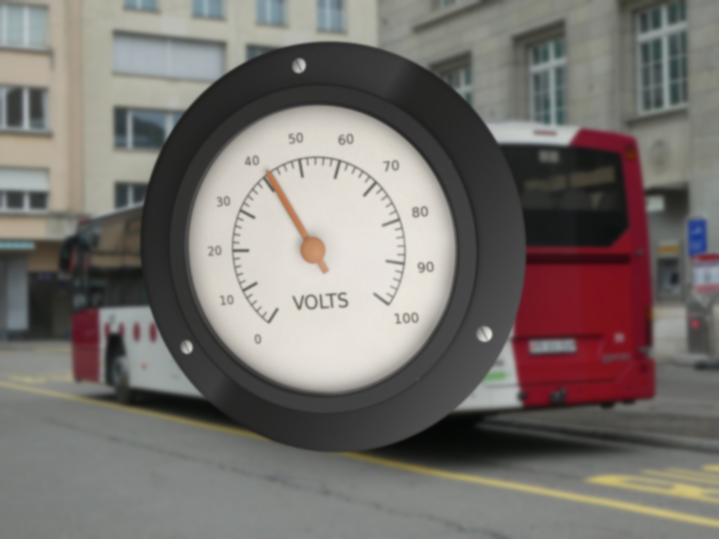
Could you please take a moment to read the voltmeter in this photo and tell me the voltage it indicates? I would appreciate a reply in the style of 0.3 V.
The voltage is 42 V
